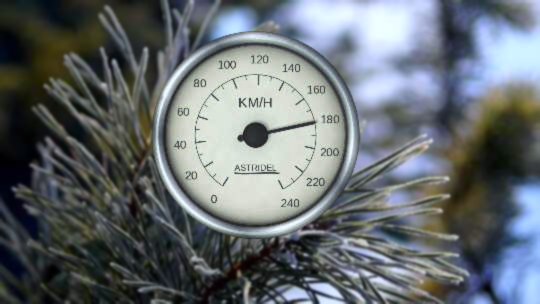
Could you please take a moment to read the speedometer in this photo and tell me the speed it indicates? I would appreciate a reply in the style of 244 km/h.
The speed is 180 km/h
